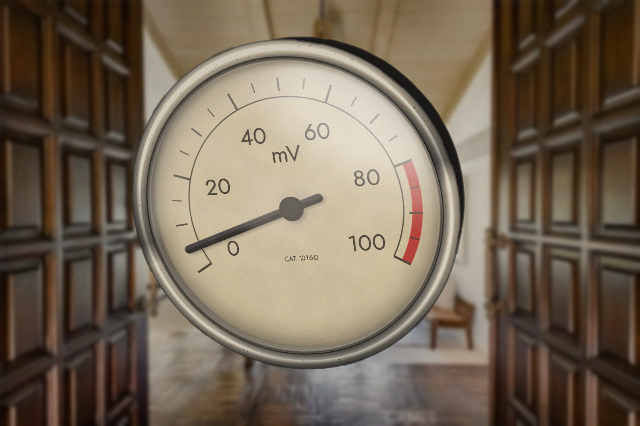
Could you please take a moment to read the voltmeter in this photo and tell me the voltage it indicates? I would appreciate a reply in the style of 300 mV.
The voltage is 5 mV
